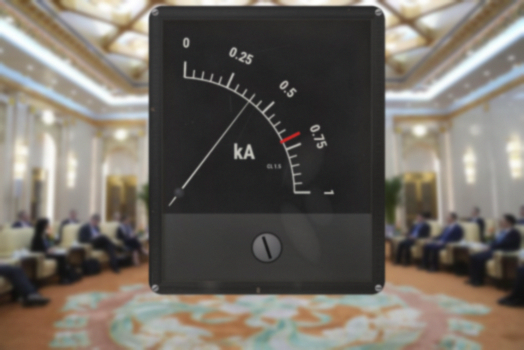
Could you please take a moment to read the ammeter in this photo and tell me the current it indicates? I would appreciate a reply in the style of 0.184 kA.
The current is 0.4 kA
